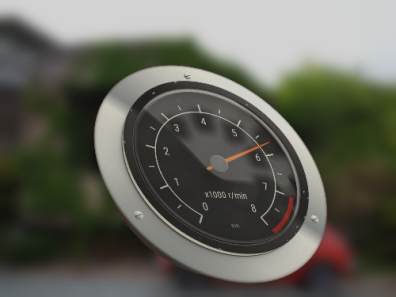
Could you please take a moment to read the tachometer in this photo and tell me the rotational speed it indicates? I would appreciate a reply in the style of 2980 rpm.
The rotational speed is 5750 rpm
